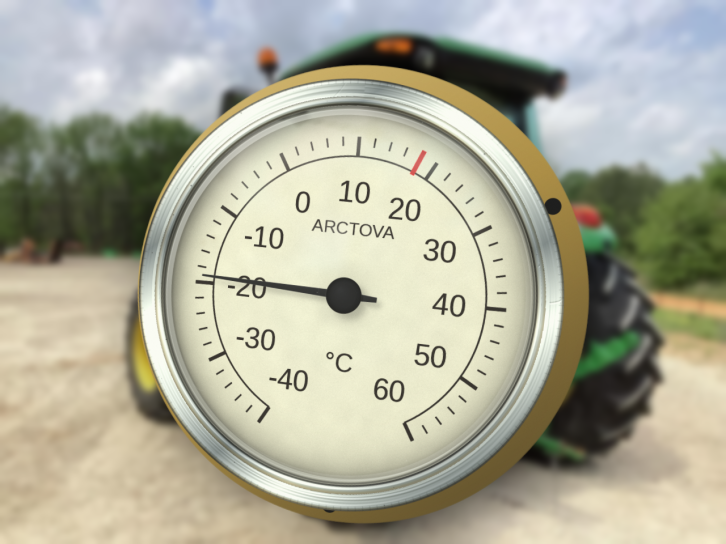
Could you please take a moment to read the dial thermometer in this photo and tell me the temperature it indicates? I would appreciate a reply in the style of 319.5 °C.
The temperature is -19 °C
